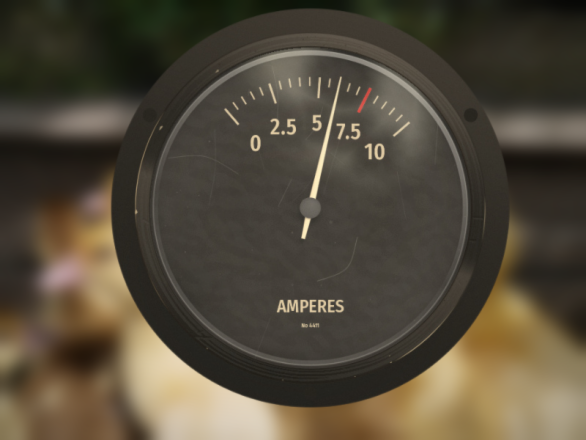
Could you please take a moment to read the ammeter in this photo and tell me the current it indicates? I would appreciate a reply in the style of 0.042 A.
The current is 6 A
